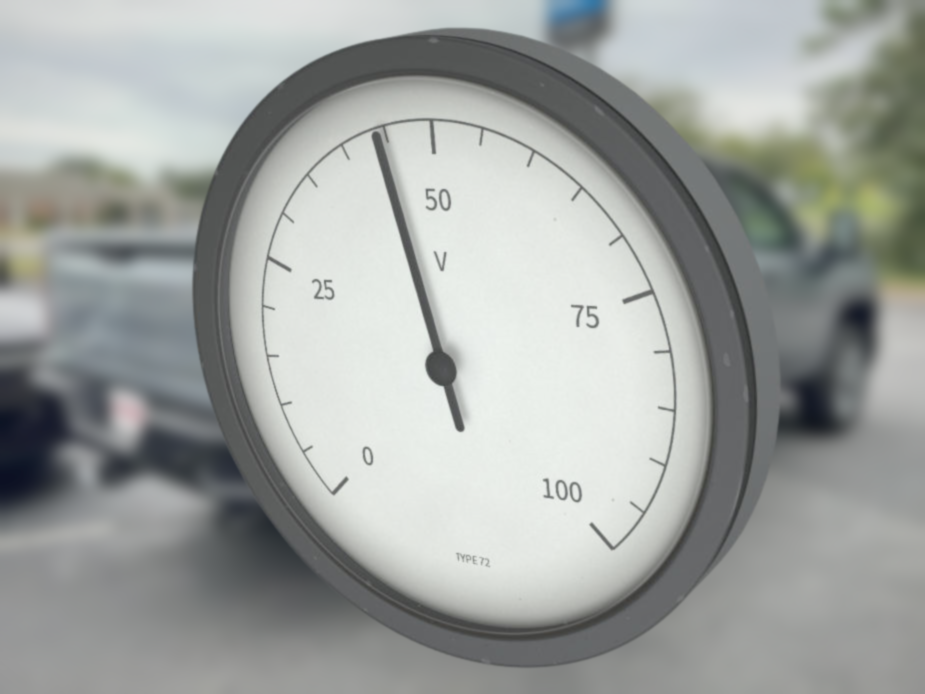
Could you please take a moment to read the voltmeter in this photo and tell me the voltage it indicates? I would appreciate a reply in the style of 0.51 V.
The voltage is 45 V
